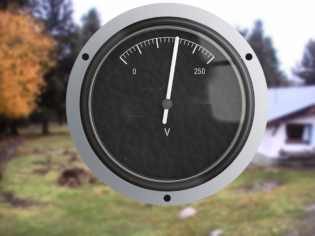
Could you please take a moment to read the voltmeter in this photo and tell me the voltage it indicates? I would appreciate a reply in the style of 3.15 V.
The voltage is 150 V
